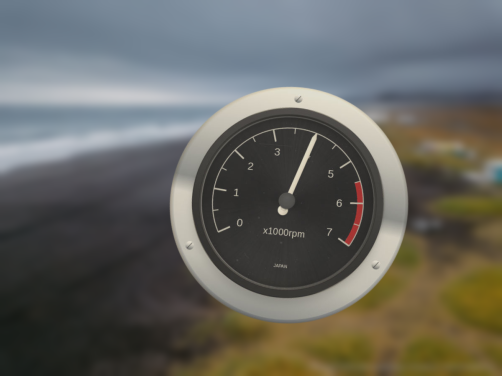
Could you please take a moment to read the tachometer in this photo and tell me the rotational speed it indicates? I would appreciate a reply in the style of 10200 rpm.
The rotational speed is 4000 rpm
